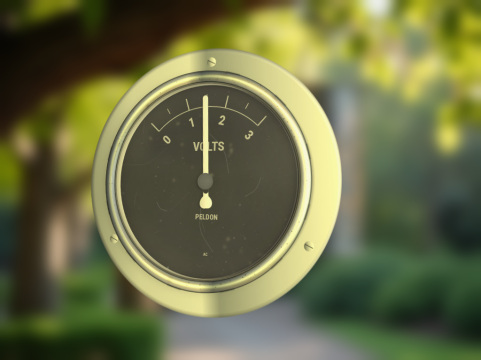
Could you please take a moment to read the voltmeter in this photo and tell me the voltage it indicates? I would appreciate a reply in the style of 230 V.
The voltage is 1.5 V
